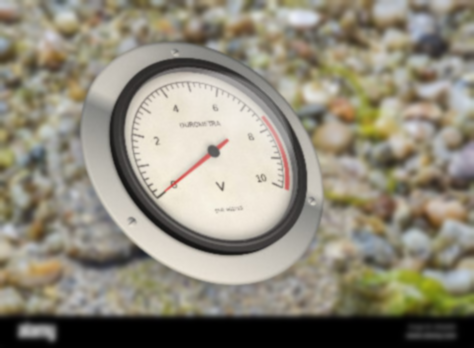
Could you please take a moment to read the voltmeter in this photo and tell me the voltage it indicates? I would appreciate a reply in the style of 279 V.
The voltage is 0 V
